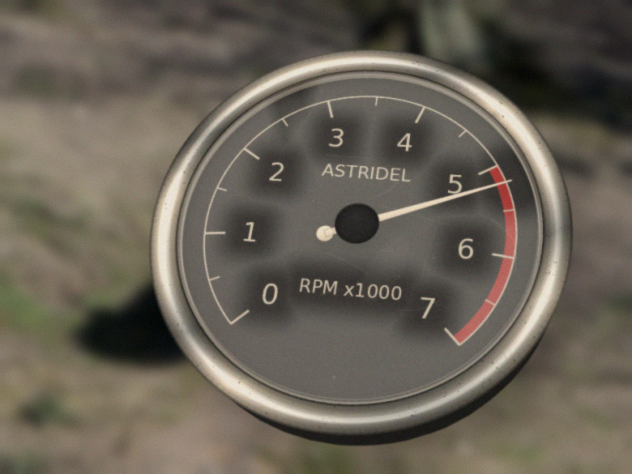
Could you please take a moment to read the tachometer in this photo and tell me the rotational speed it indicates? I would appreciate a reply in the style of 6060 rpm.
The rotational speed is 5250 rpm
